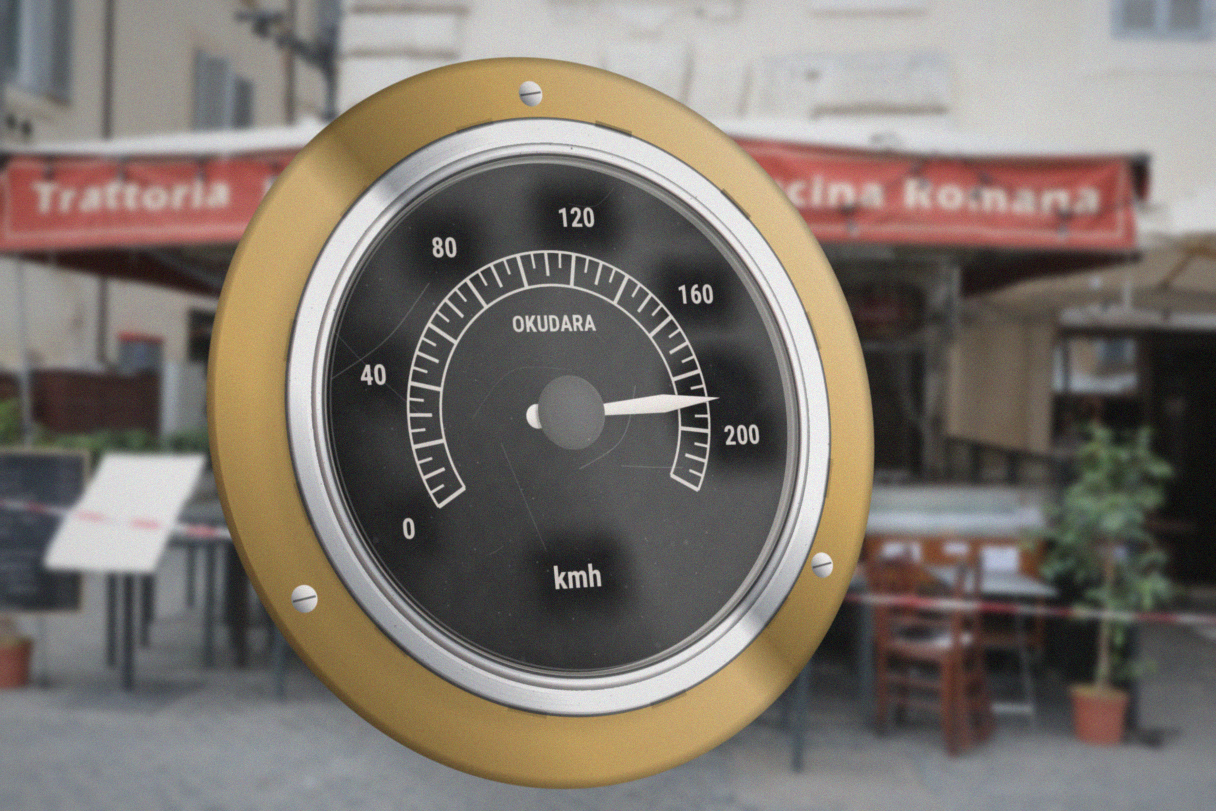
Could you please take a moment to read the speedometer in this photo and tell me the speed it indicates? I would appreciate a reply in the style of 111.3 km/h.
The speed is 190 km/h
